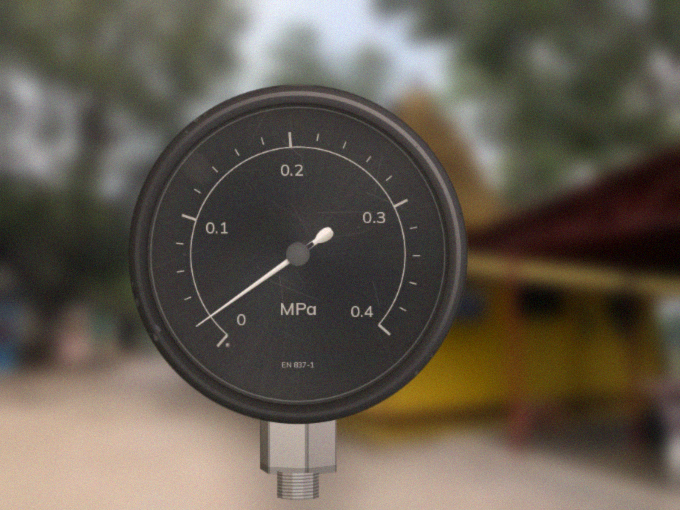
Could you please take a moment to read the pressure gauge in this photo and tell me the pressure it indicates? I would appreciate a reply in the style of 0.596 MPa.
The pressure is 0.02 MPa
